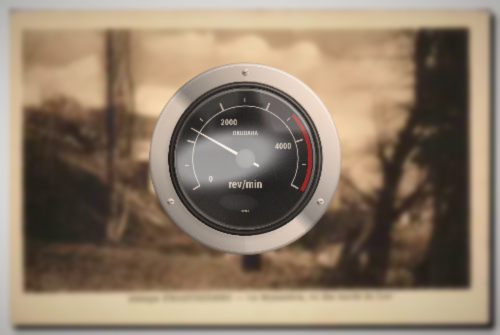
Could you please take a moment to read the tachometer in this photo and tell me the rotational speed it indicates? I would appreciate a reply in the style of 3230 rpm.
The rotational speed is 1250 rpm
